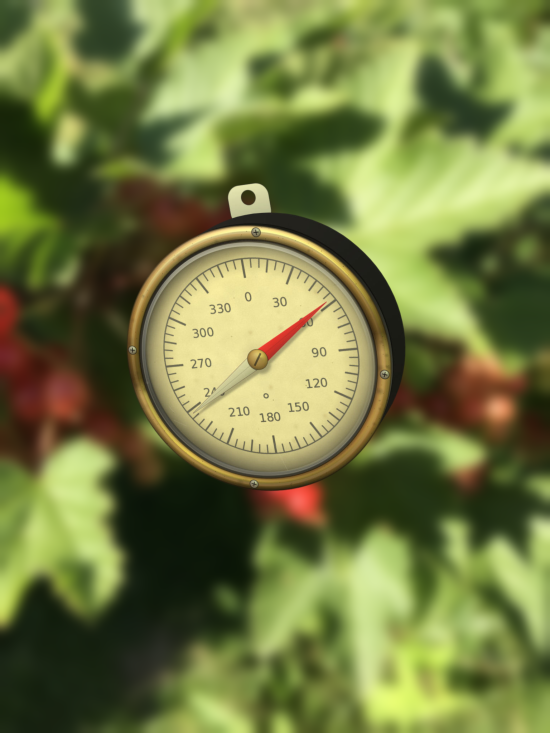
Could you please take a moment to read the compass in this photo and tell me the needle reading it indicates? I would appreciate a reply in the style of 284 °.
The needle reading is 57.5 °
